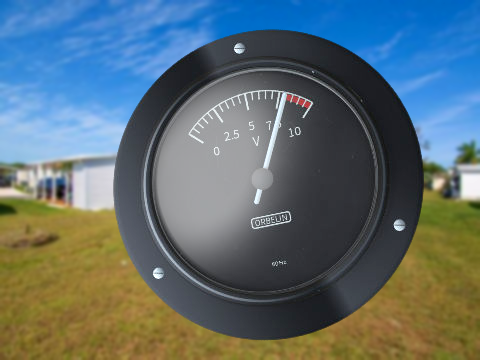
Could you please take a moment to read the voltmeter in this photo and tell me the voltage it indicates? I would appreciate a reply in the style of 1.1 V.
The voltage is 8 V
